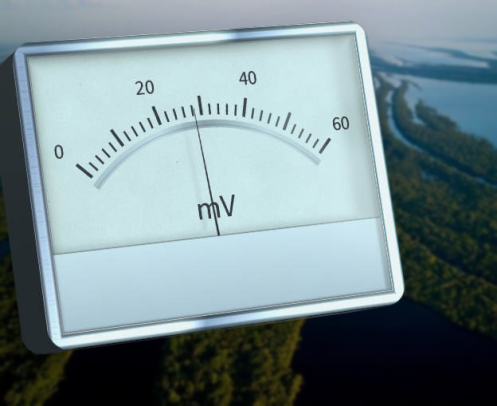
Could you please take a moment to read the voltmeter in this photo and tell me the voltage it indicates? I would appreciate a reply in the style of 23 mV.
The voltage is 28 mV
